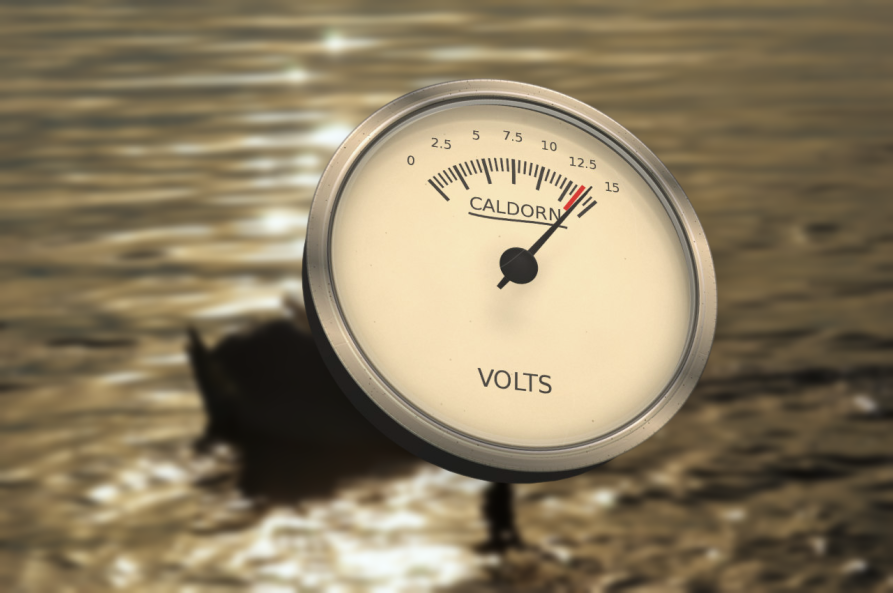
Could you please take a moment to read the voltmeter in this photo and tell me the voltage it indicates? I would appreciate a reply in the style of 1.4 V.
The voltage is 14 V
